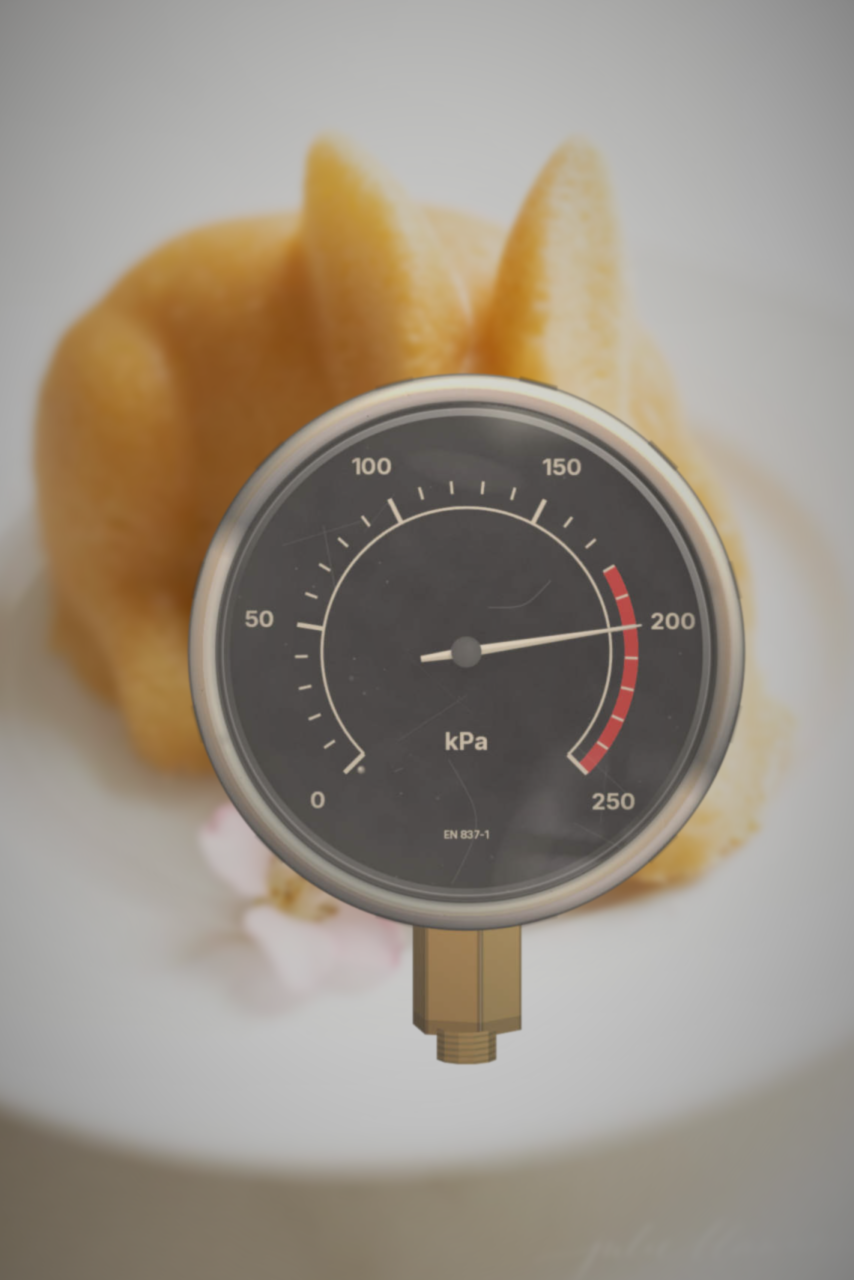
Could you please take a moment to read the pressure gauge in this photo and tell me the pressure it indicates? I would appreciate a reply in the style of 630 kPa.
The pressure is 200 kPa
